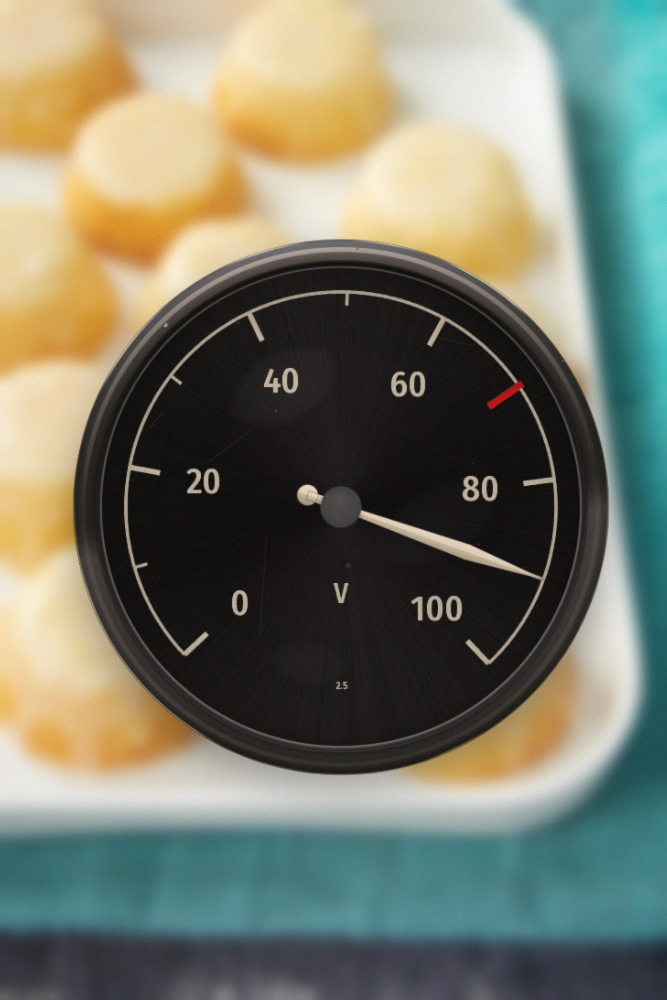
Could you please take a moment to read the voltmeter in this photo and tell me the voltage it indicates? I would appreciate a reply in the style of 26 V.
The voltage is 90 V
